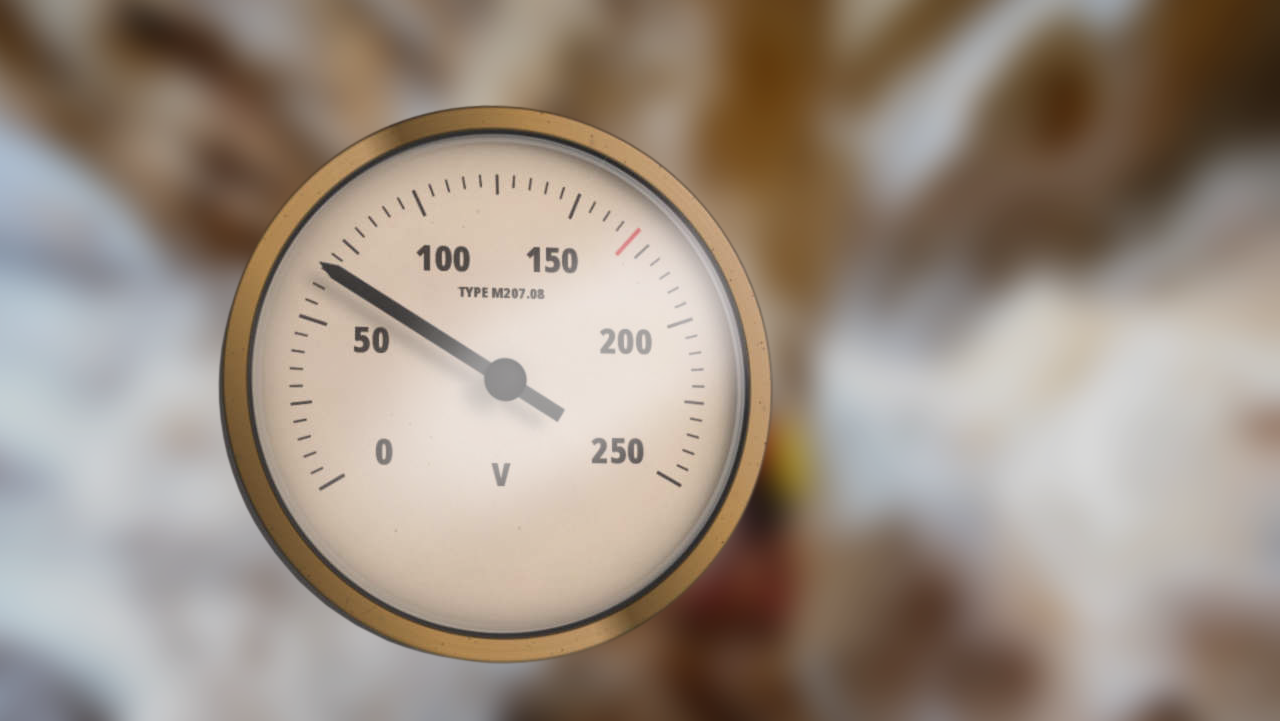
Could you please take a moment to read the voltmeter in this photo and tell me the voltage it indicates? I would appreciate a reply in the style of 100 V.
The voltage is 65 V
